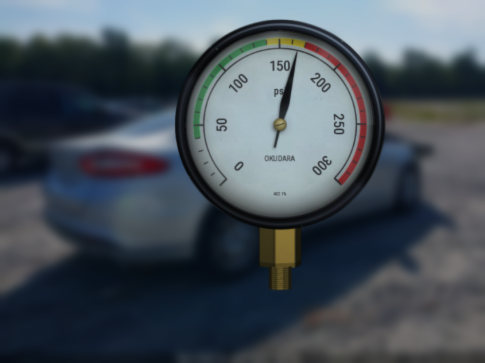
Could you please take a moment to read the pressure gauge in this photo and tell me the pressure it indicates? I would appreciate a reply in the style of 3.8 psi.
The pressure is 165 psi
